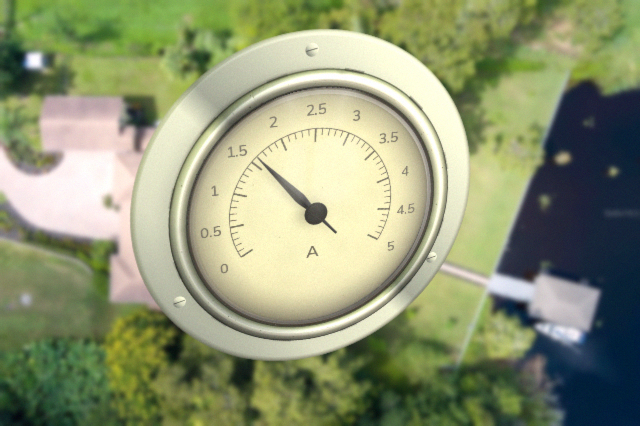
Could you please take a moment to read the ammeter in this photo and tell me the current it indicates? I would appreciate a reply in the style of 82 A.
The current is 1.6 A
